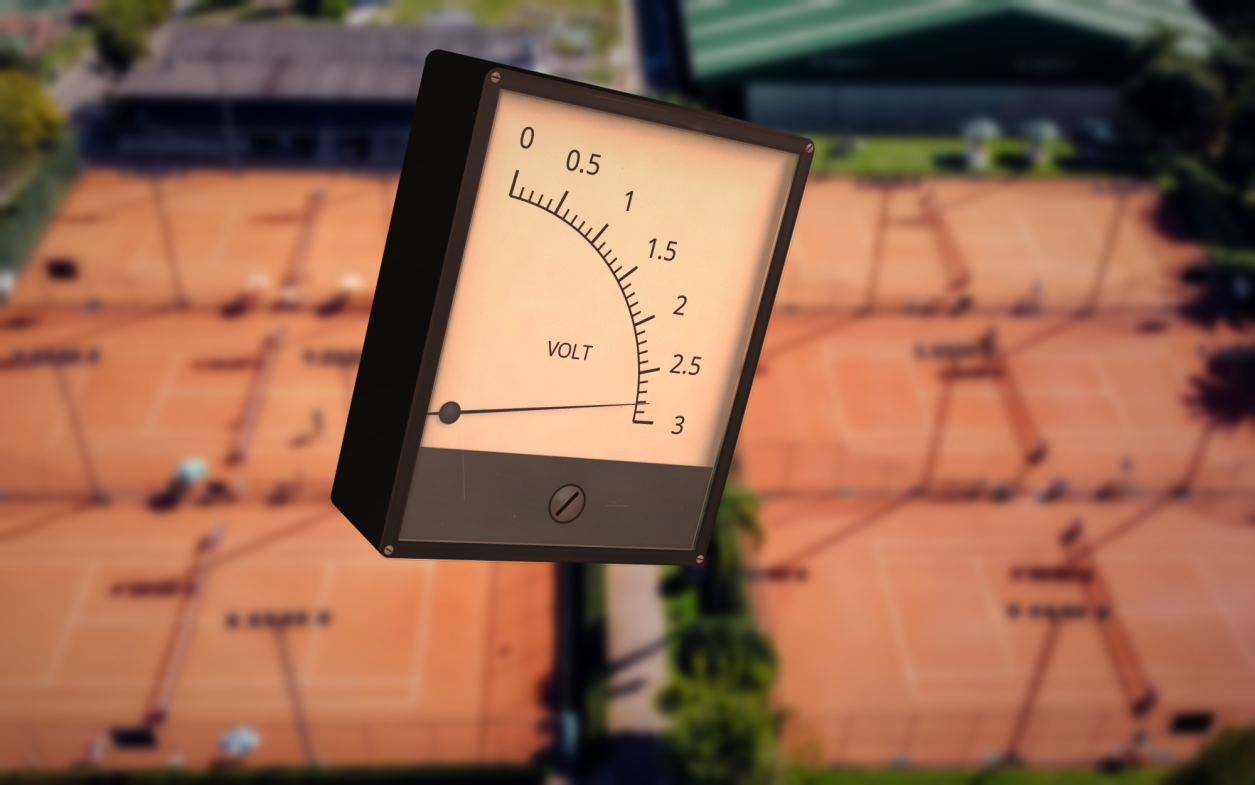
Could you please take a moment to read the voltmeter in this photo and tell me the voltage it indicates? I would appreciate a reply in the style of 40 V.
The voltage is 2.8 V
